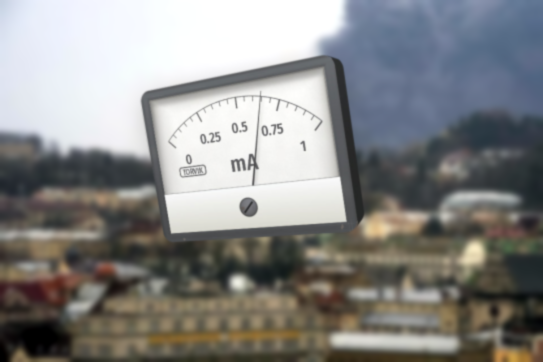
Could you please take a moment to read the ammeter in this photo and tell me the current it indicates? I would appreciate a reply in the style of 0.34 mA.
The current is 0.65 mA
